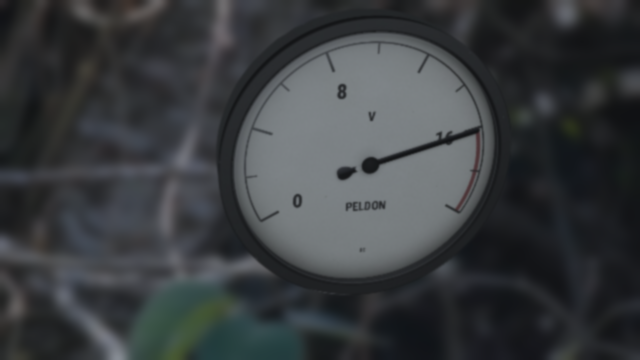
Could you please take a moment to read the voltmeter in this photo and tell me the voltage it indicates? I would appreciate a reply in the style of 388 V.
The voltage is 16 V
